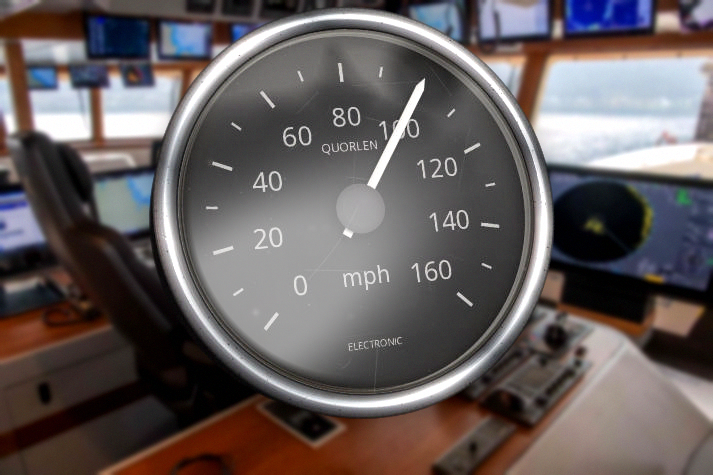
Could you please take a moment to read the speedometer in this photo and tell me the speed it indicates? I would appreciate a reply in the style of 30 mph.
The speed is 100 mph
